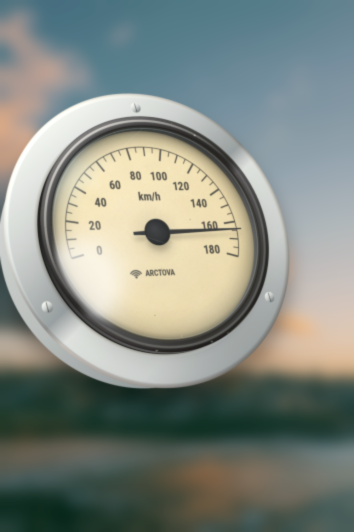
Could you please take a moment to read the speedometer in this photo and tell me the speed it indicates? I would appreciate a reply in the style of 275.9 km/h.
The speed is 165 km/h
